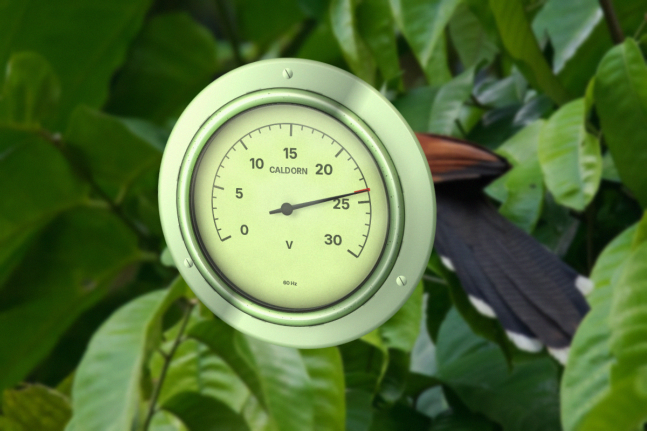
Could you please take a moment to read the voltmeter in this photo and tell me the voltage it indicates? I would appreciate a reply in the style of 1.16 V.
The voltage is 24 V
